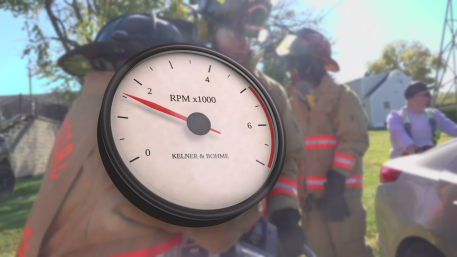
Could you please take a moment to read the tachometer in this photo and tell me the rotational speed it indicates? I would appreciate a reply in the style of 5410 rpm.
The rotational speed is 1500 rpm
